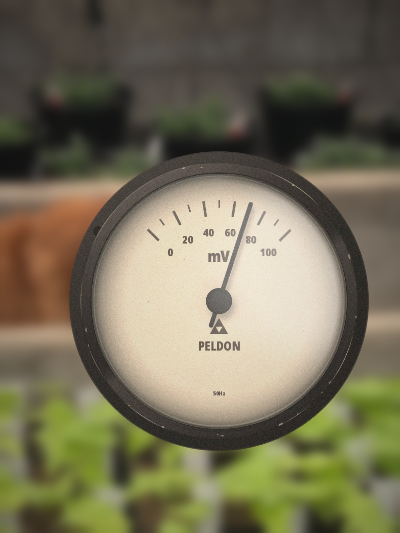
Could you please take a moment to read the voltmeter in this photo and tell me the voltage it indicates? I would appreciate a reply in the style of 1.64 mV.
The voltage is 70 mV
